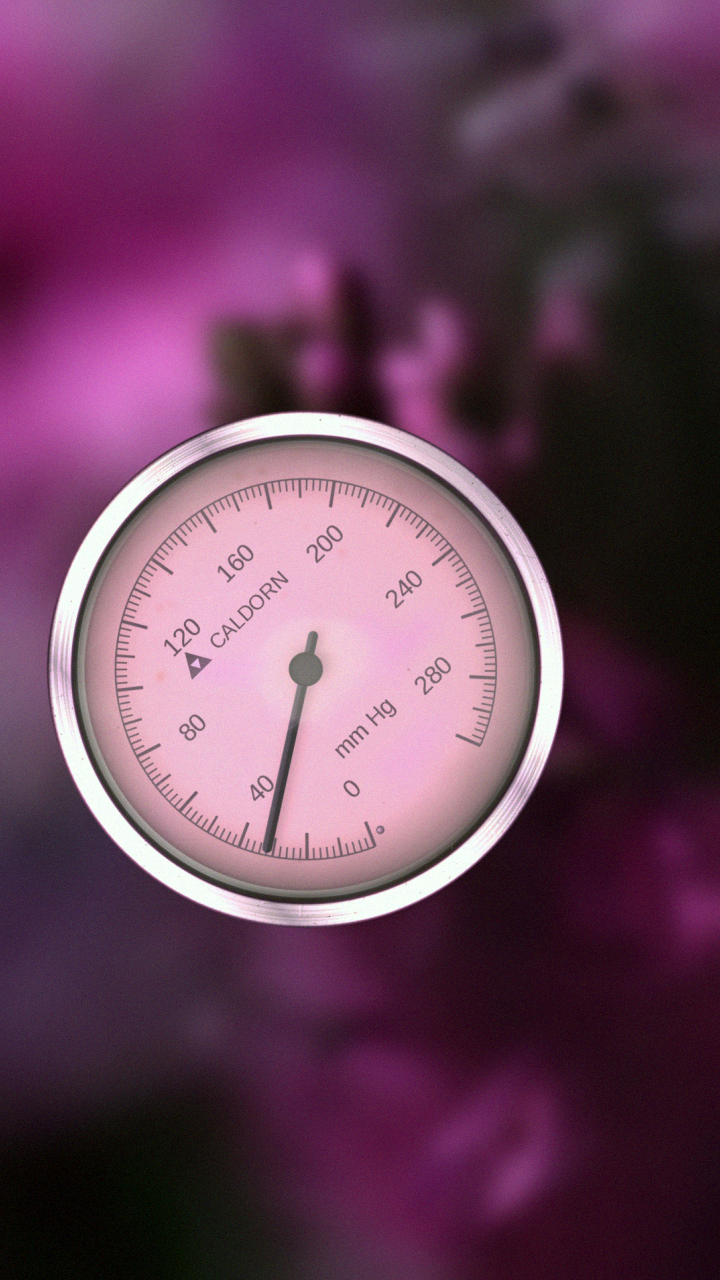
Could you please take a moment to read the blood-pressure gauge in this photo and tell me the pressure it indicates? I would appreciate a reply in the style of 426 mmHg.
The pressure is 32 mmHg
